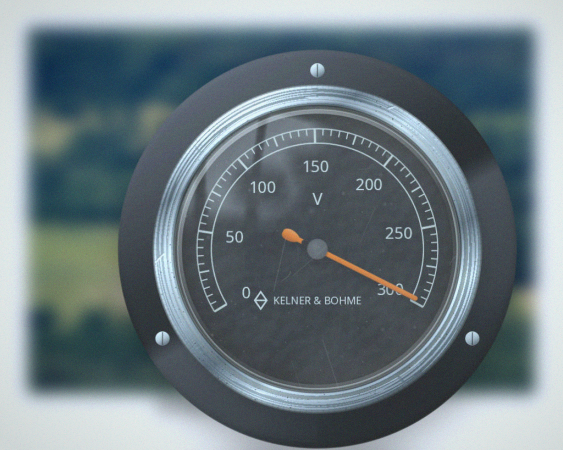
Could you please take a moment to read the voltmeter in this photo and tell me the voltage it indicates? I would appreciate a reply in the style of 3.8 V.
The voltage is 297.5 V
